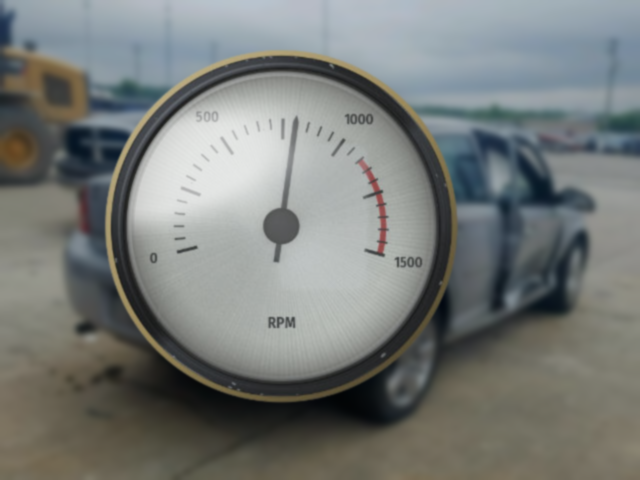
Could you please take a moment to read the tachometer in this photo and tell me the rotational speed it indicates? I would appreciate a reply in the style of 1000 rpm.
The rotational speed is 800 rpm
